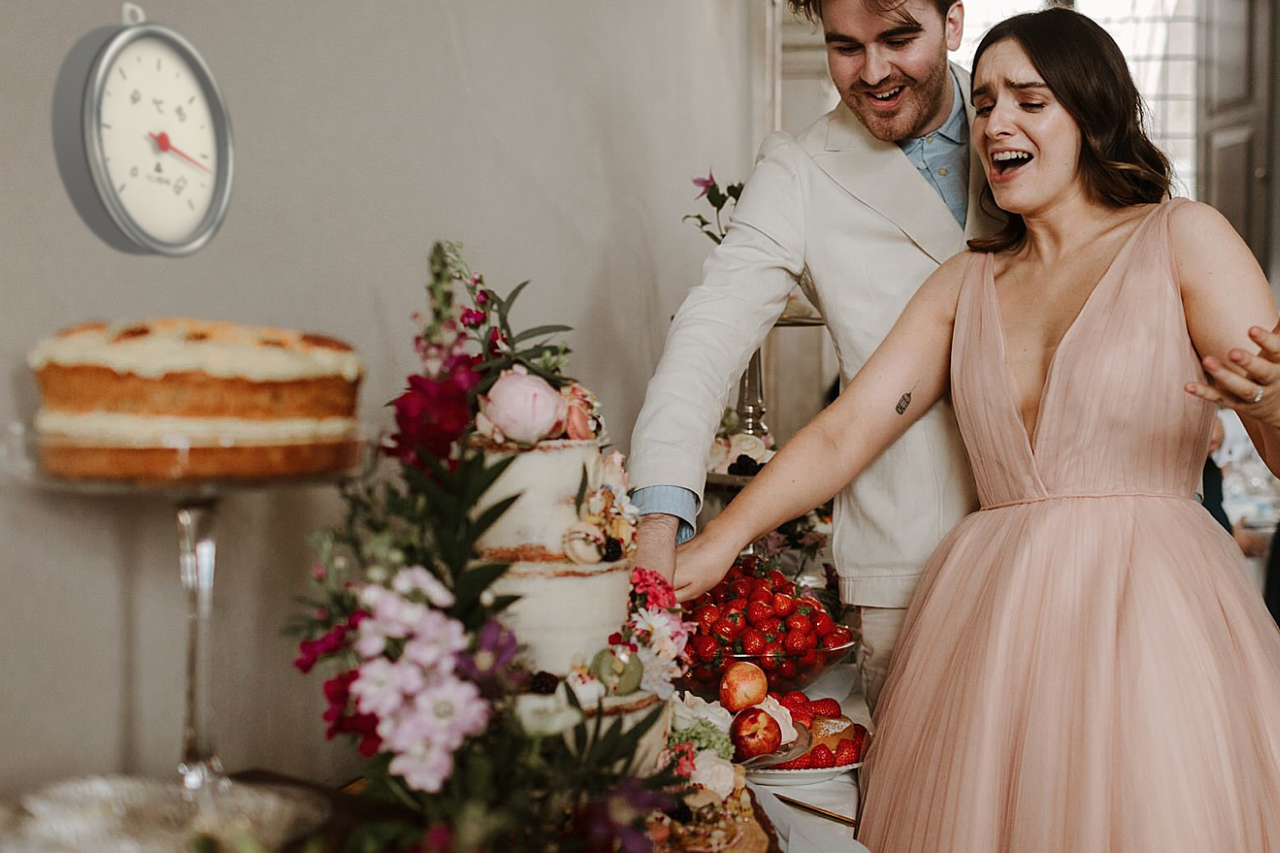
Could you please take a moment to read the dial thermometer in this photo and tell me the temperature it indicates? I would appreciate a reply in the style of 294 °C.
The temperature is 105 °C
